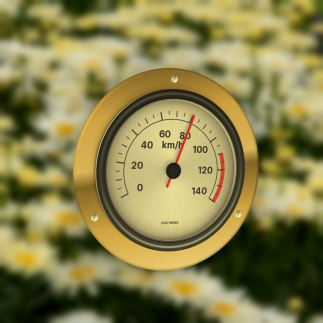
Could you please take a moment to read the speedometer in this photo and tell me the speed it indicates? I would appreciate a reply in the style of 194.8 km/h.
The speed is 80 km/h
